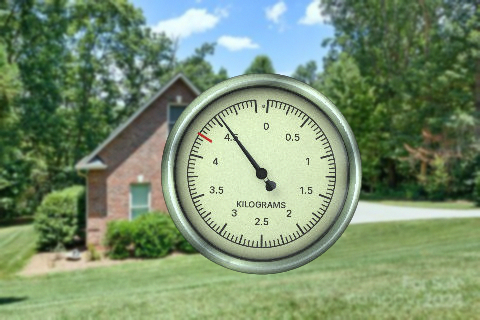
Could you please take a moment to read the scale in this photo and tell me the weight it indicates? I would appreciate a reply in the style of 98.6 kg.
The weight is 4.55 kg
